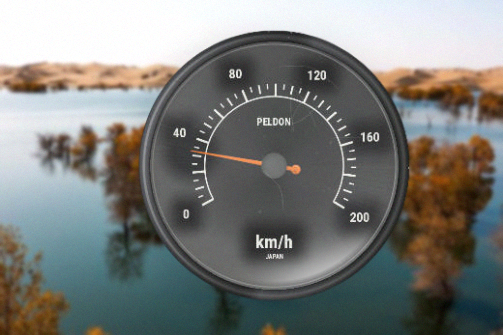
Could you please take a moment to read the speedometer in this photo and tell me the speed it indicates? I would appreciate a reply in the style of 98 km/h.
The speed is 32.5 km/h
